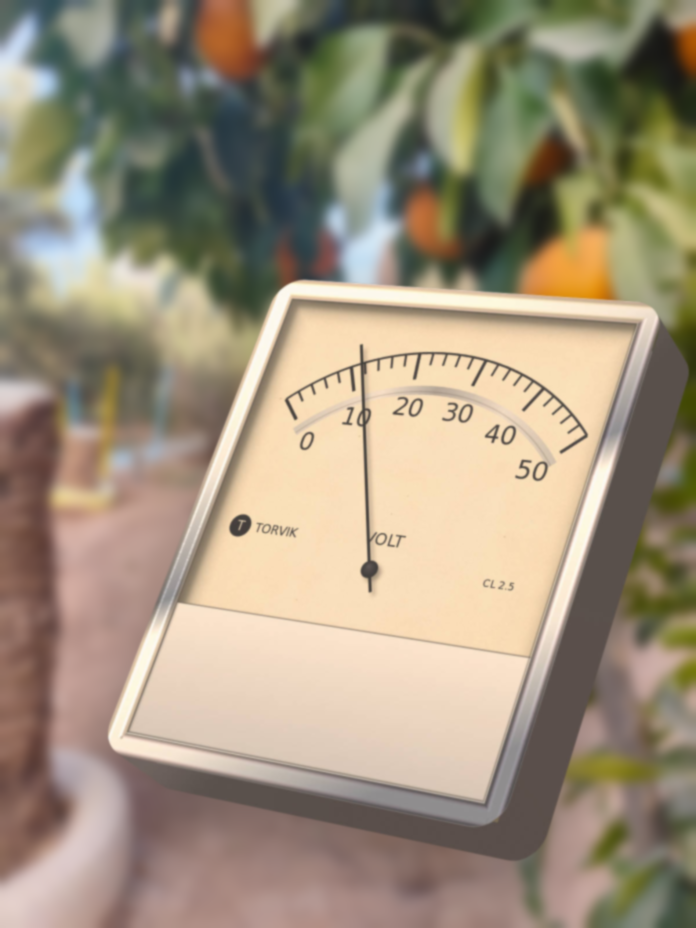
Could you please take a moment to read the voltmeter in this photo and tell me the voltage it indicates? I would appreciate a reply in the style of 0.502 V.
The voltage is 12 V
